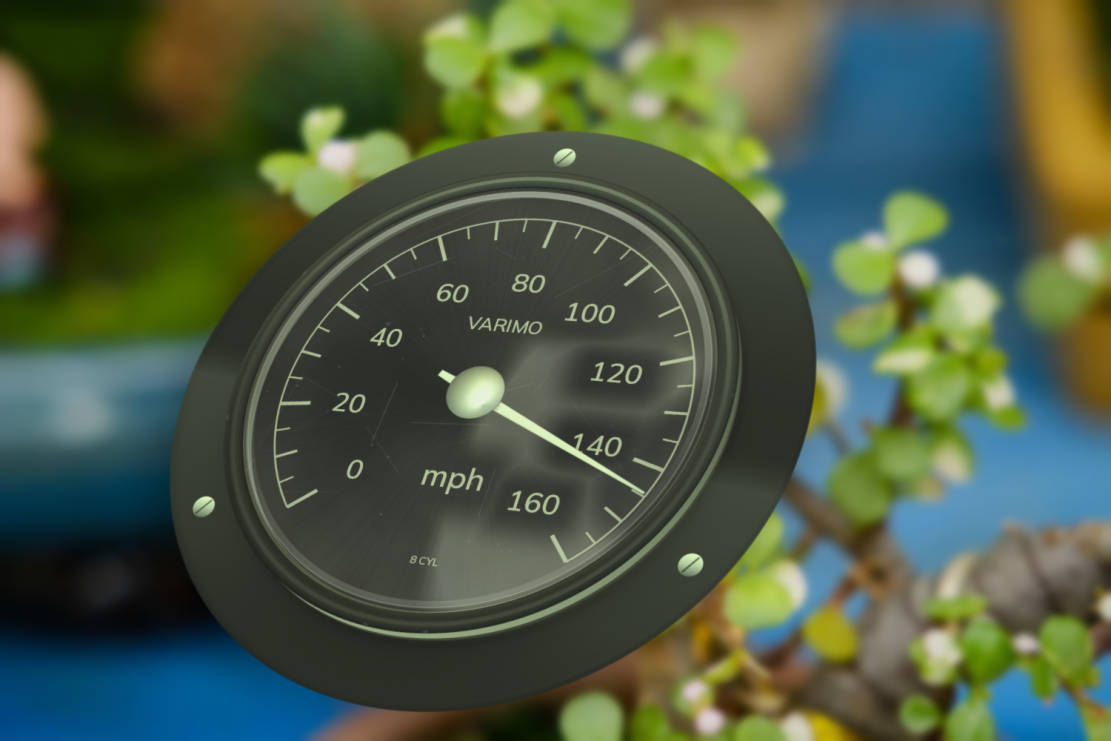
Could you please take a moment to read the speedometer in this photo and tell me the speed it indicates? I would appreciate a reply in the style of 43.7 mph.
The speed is 145 mph
